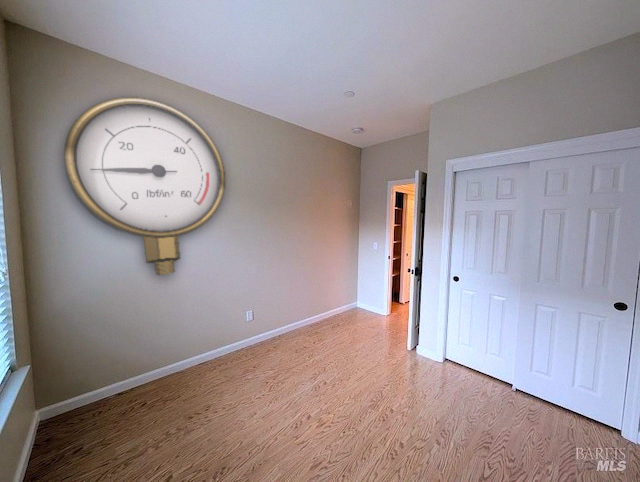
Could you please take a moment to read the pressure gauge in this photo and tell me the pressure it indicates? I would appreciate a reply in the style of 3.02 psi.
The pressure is 10 psi
